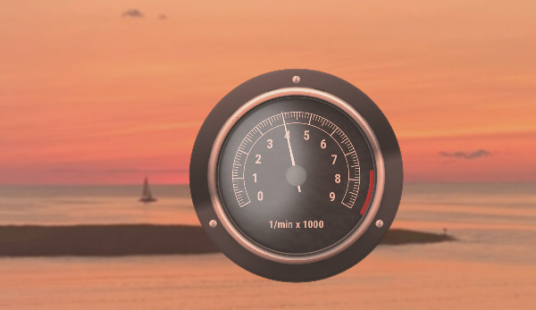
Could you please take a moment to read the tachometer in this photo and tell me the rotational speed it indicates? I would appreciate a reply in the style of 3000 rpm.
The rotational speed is 4000 rpm
